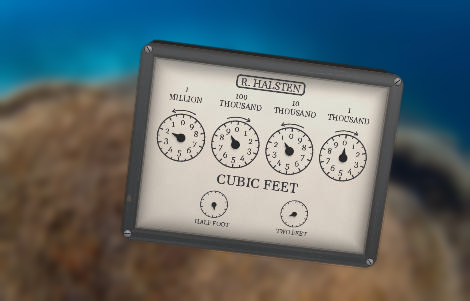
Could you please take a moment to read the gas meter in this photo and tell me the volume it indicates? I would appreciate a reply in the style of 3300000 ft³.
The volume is 191000 ft³
